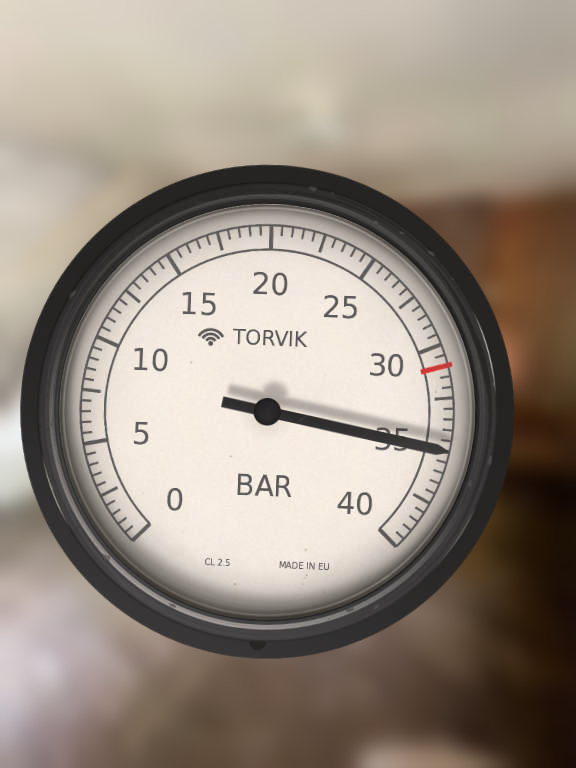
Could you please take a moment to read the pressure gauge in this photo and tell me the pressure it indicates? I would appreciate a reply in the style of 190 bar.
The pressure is 35 bar
